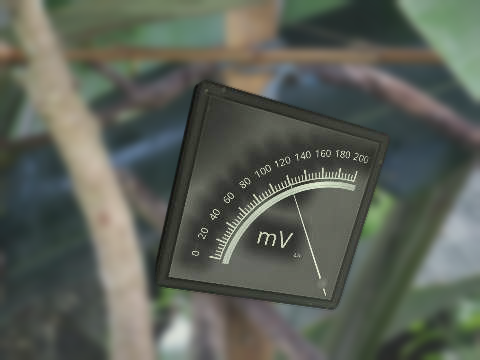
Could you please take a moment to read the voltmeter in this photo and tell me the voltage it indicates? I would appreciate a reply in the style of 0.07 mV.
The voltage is 120 mV
